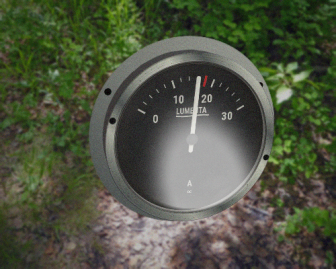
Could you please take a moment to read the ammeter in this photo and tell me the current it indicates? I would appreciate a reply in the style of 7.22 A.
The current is 16 A
